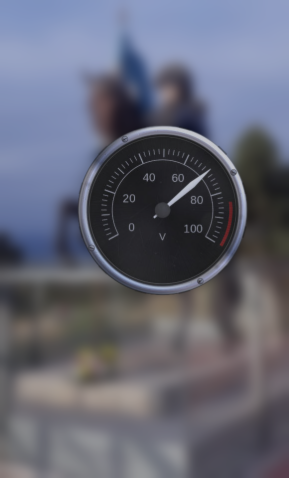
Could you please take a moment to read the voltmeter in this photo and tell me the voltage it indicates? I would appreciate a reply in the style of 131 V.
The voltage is 70 V
